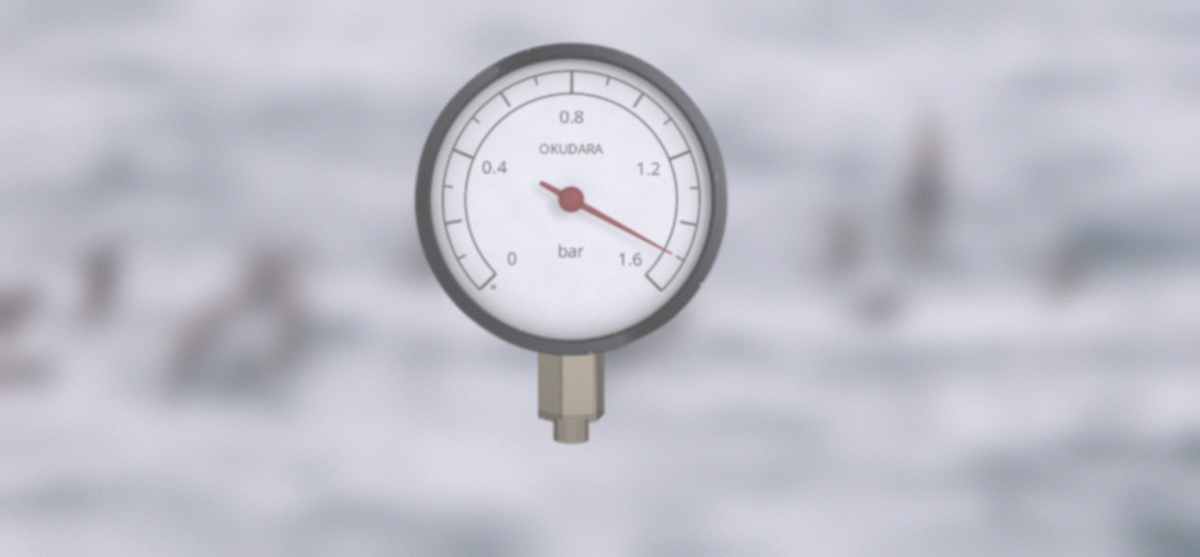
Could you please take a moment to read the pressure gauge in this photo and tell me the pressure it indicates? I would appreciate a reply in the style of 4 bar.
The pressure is 1.5 bar
